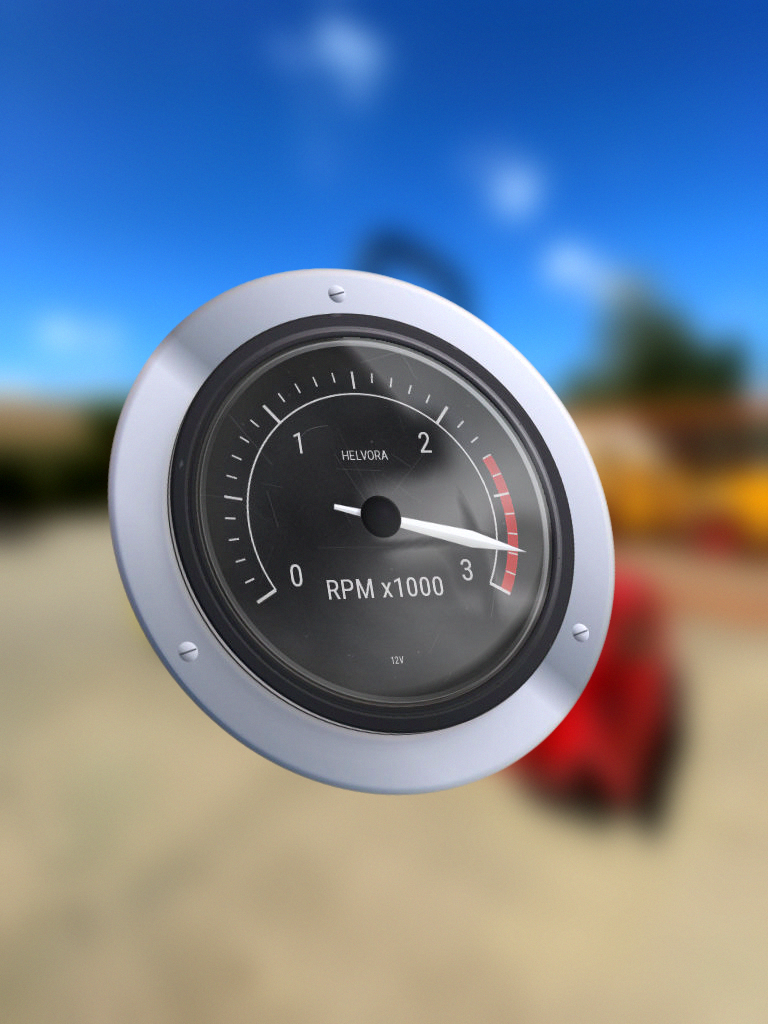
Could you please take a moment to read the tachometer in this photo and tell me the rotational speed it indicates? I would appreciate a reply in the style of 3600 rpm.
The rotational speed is 2800 rpm
